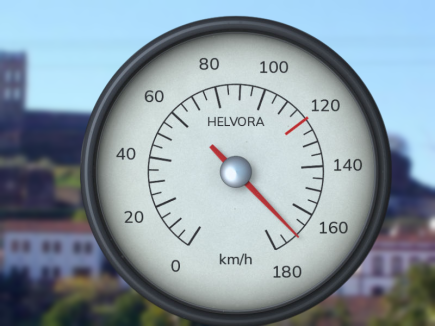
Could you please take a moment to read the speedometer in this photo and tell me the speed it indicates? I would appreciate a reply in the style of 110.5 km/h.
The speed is 170 km/h
